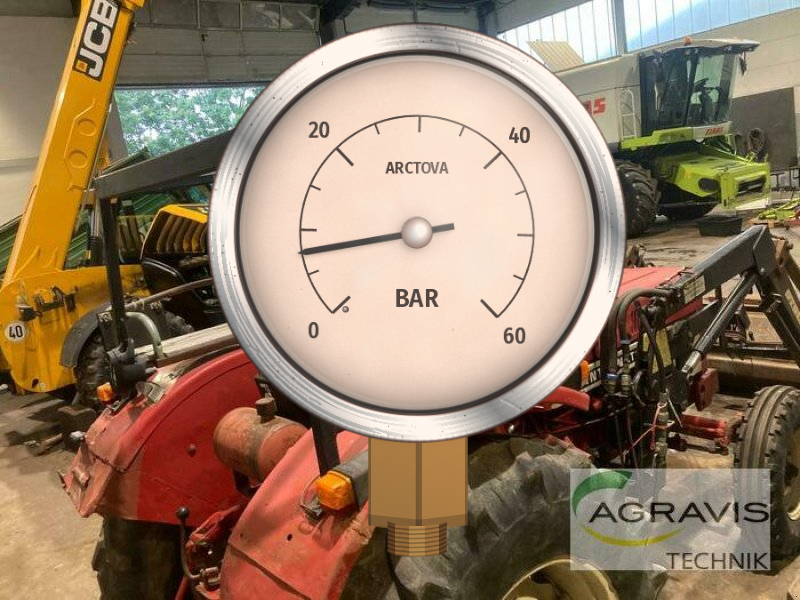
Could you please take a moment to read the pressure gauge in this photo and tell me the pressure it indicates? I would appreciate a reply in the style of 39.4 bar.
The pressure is 7.5 bar
